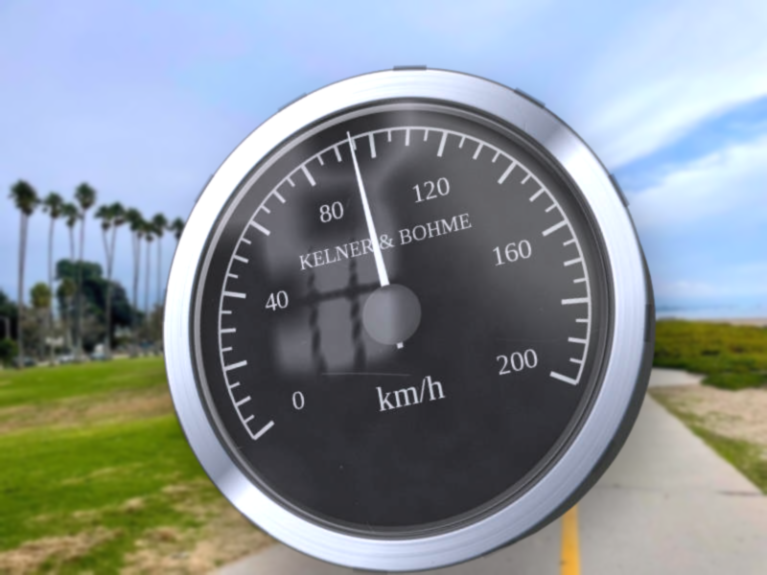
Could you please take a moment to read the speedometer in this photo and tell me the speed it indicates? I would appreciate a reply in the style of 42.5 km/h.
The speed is 95 km/h
